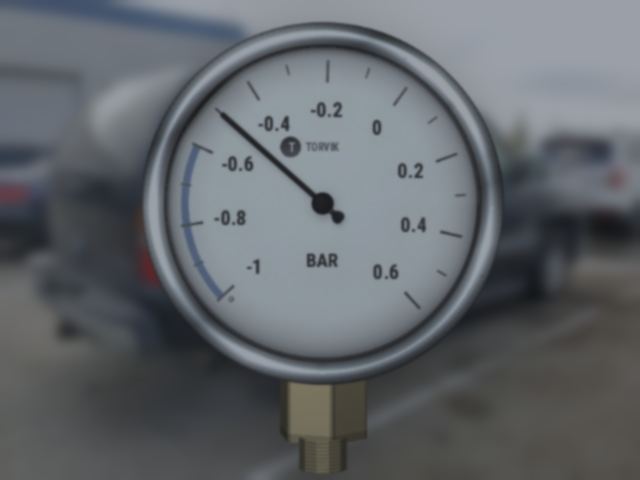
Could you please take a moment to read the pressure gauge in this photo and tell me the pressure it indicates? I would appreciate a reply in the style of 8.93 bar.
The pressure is -0.5 bar
